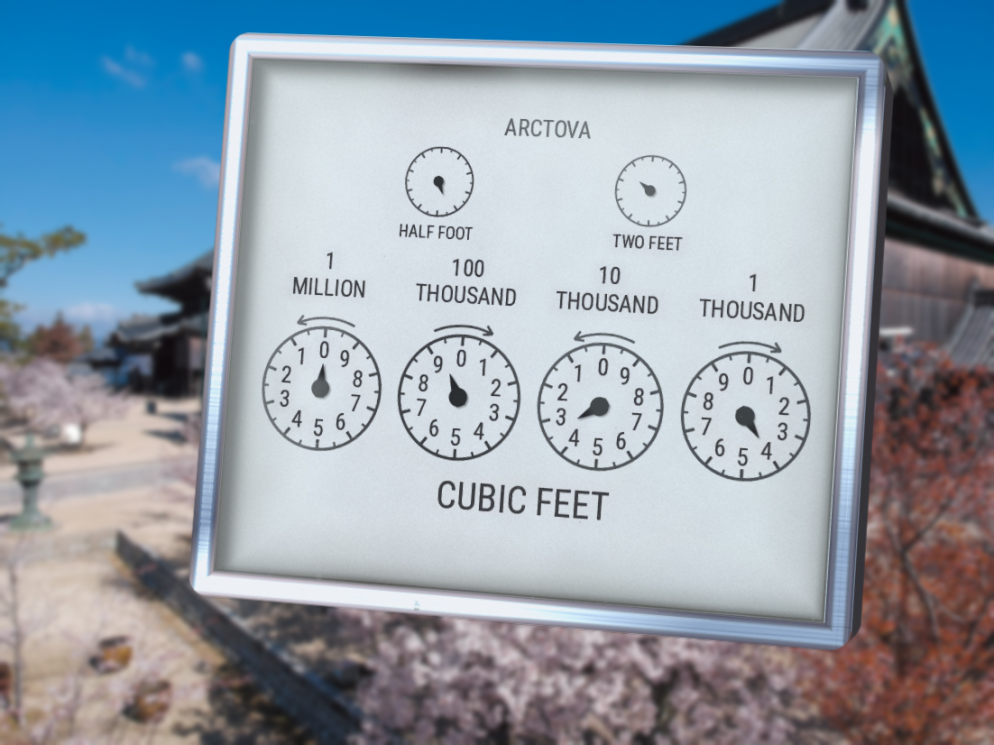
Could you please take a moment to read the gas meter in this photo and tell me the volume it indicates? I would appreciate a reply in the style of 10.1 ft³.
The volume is 993400 ft³
